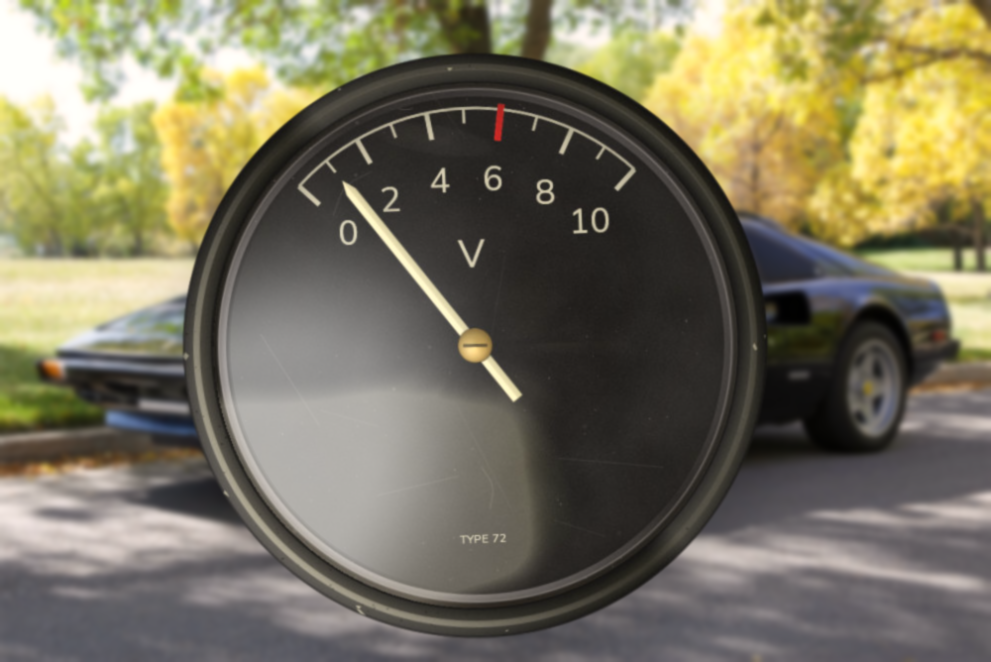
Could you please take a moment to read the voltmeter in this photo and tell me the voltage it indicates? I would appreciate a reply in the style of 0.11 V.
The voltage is 1 V
